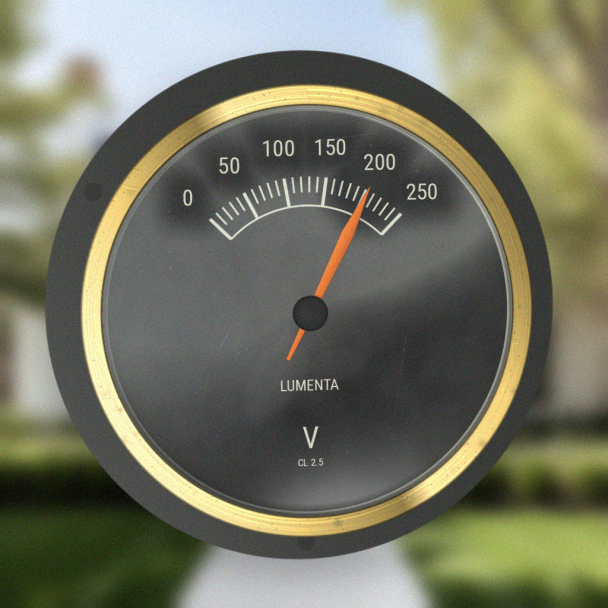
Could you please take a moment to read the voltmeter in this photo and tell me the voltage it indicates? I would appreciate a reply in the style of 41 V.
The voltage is 200 V
